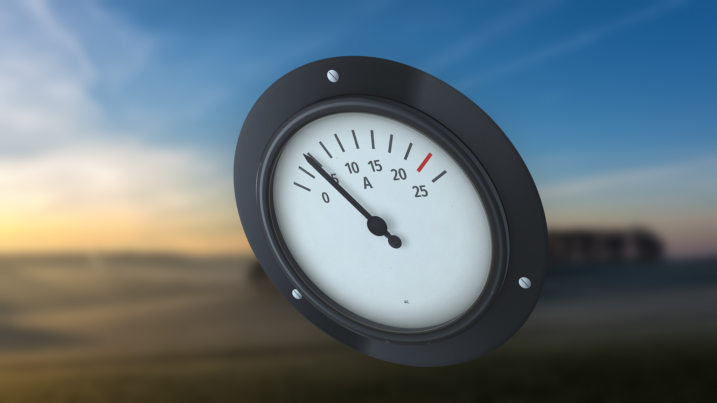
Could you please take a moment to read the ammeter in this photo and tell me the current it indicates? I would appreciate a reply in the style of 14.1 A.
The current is 5 A
